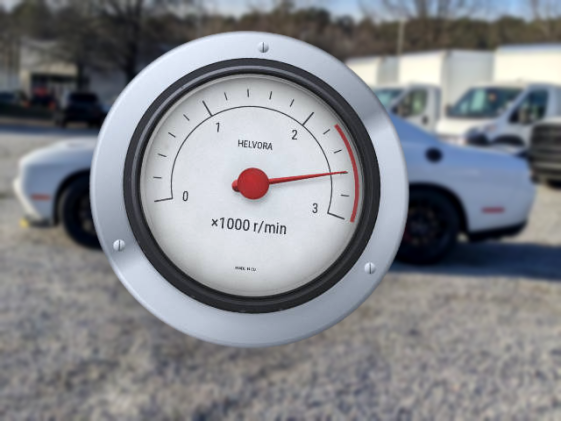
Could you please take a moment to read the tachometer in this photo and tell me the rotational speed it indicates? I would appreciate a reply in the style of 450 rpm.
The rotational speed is 2600 rpm
